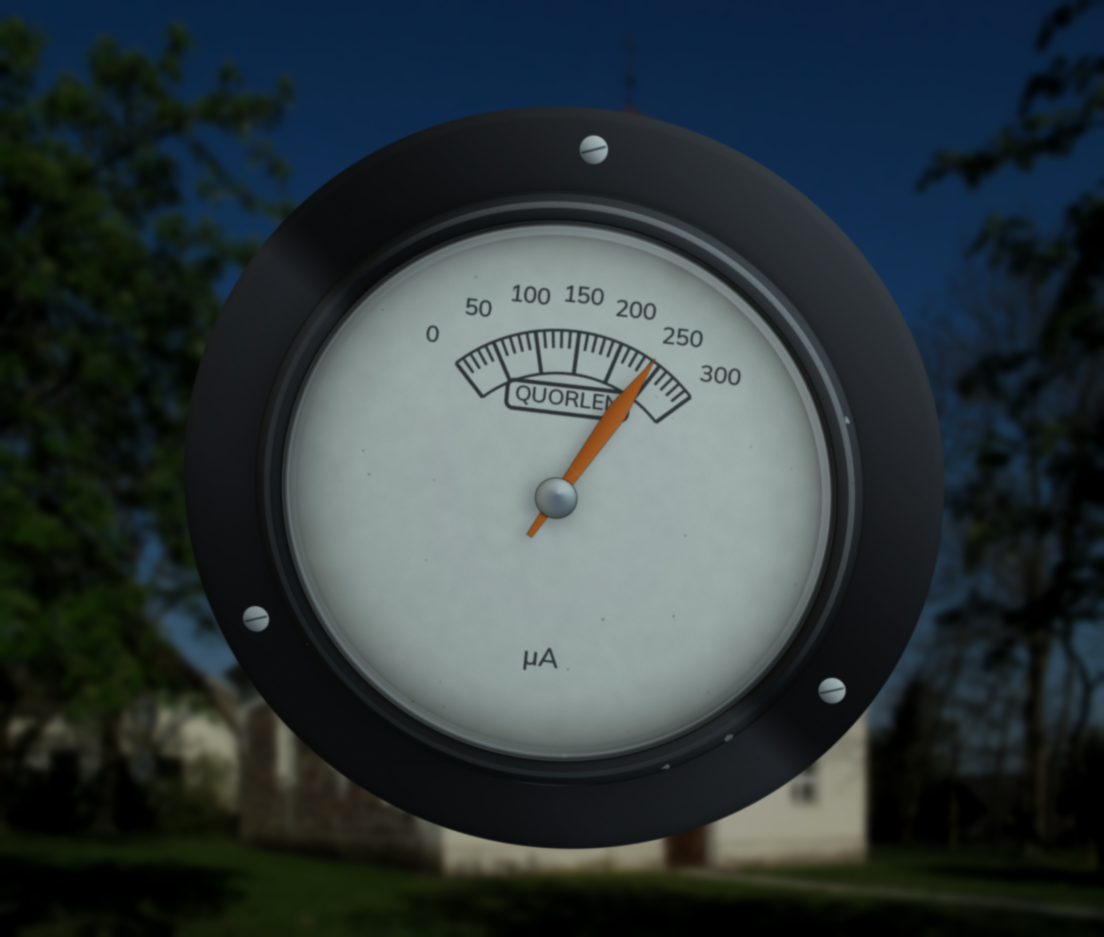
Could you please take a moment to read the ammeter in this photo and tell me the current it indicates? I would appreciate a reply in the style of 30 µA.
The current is 240 µA
